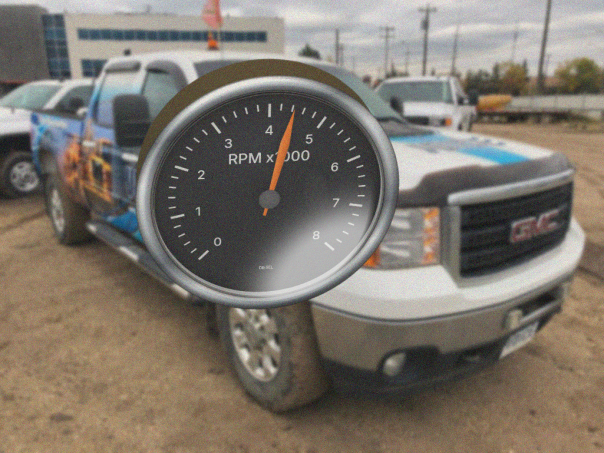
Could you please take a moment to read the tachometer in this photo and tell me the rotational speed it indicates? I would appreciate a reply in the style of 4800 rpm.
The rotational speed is 4400 rpm
